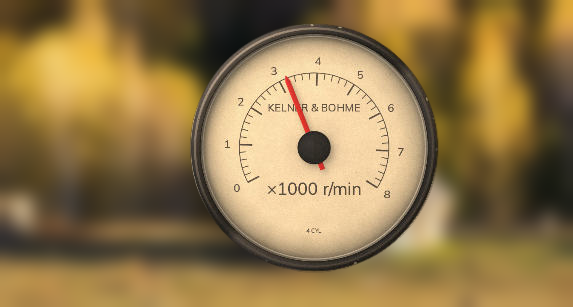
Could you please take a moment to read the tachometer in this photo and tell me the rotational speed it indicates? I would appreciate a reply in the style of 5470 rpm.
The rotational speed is 3200 rpm
